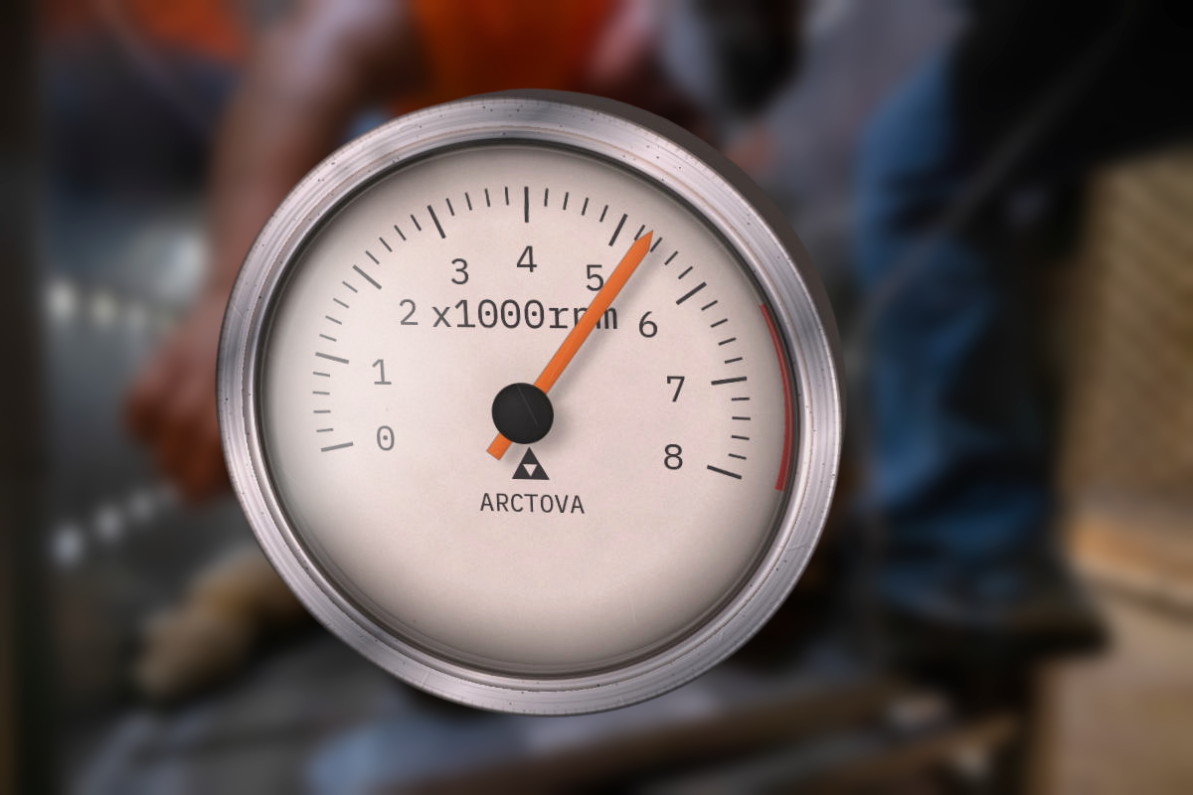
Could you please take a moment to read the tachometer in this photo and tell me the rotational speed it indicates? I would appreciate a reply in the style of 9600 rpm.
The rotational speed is 5300 rpm
